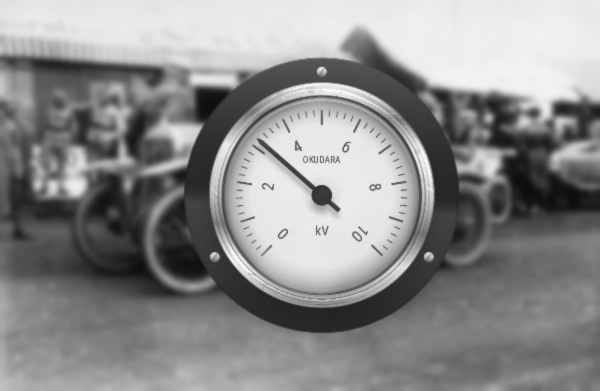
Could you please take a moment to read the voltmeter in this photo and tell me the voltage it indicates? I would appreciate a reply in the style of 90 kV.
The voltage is 3.2 kV
